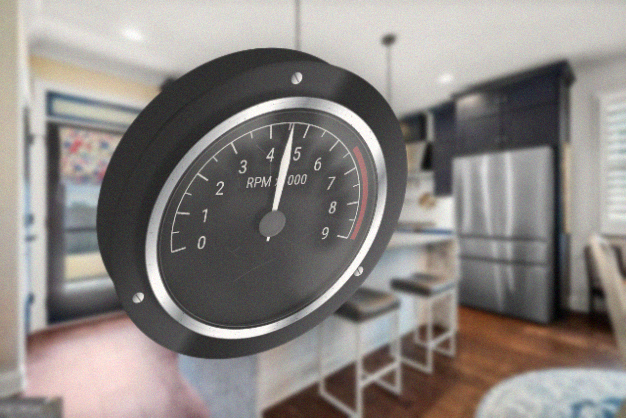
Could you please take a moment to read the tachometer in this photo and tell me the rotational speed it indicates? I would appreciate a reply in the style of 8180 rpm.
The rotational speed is 4500 rpm
